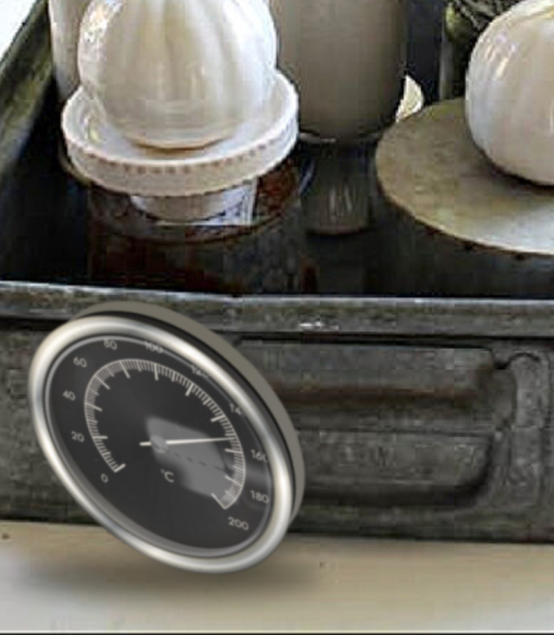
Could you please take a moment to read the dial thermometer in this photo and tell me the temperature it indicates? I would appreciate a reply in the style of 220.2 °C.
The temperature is 150 °C
